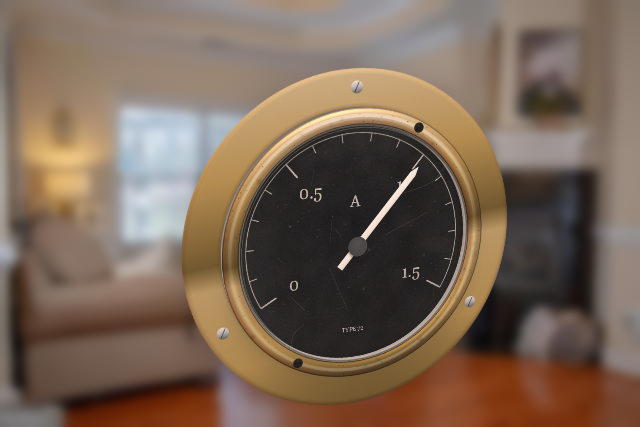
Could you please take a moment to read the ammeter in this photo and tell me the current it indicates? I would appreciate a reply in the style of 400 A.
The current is 1 A
